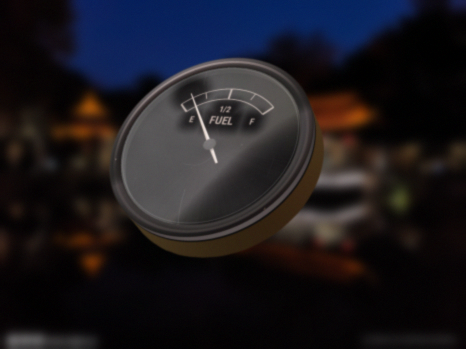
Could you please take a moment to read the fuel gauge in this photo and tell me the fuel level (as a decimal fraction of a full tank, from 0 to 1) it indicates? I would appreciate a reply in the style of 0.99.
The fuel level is 0.125
